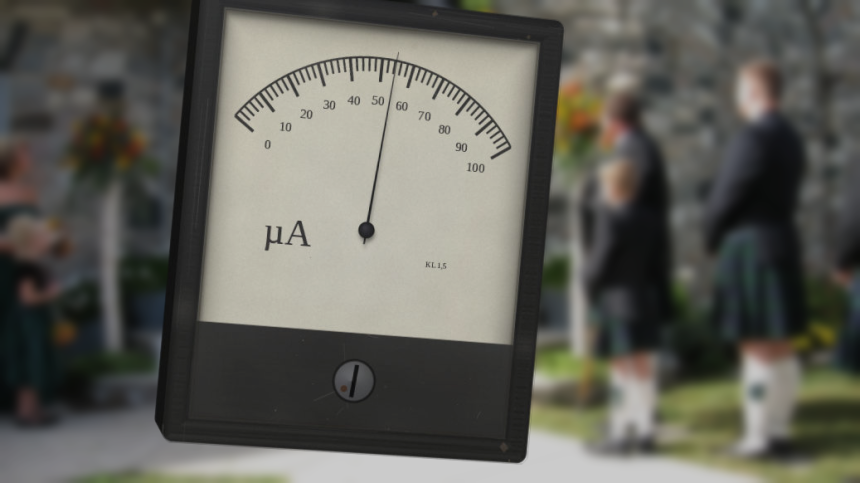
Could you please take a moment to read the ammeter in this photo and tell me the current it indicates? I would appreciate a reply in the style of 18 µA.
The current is 54 µA
